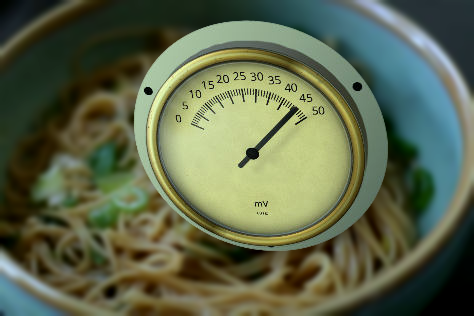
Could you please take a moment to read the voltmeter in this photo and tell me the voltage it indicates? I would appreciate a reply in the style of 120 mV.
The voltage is 45 mV
